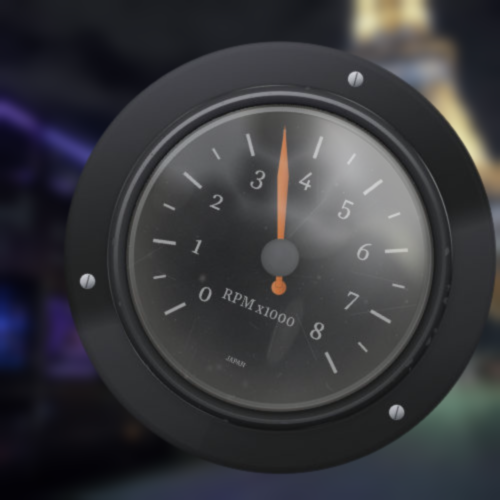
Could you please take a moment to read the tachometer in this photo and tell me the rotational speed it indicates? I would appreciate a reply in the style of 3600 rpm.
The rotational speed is 3500 rpm
